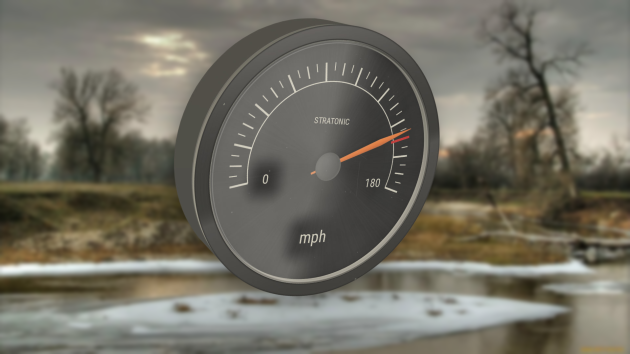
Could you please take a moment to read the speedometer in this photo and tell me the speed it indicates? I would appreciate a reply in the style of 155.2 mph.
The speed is 145 mph
